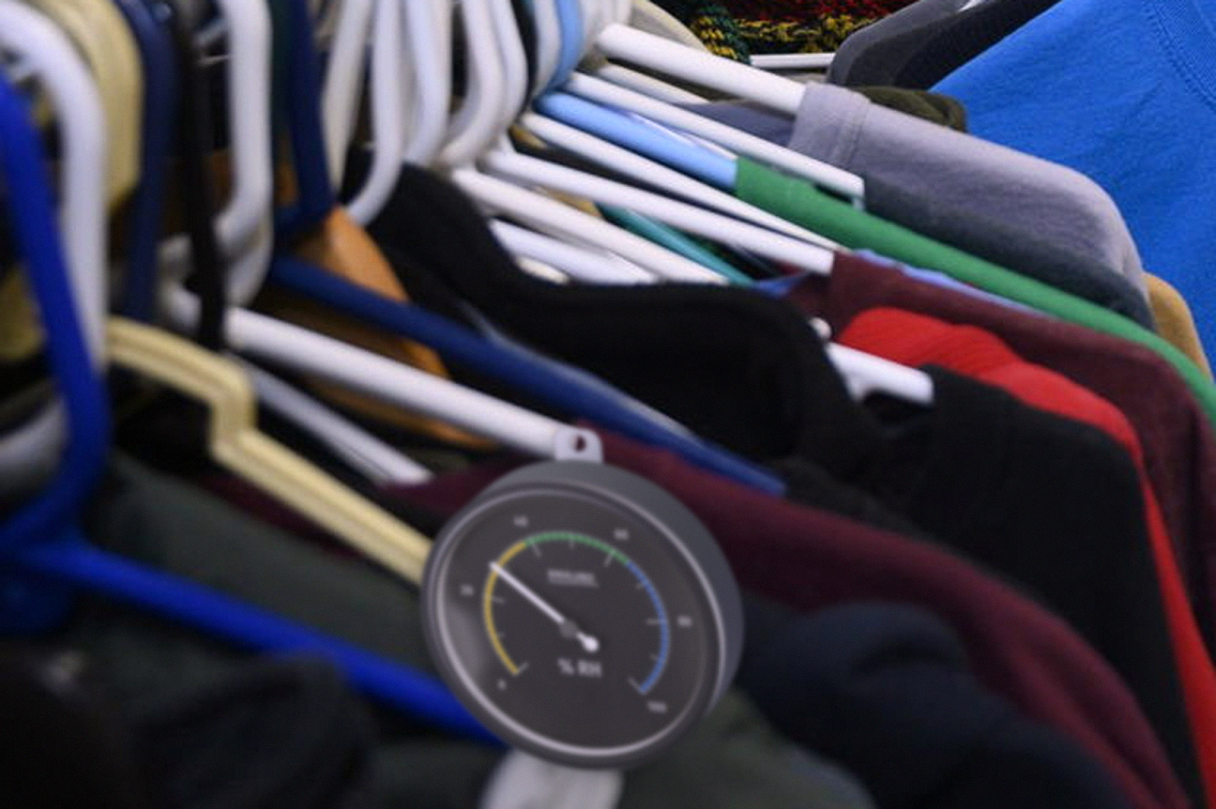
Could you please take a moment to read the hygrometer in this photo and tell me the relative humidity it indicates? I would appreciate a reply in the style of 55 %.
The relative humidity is 30 %
